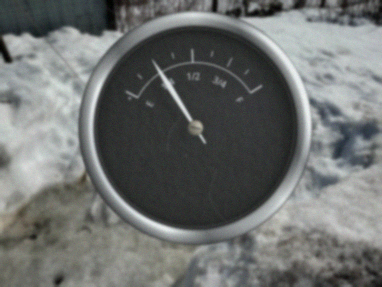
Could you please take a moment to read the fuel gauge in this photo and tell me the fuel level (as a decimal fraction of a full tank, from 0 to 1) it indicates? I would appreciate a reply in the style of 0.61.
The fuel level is 0.25
